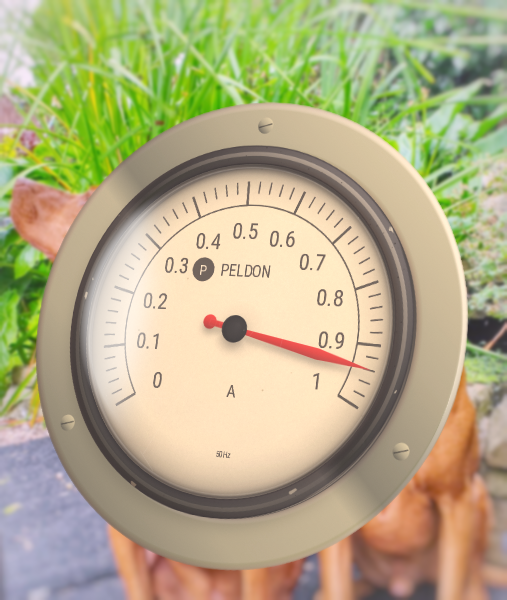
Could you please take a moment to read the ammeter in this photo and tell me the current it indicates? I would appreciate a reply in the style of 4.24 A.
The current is 0.94 A
